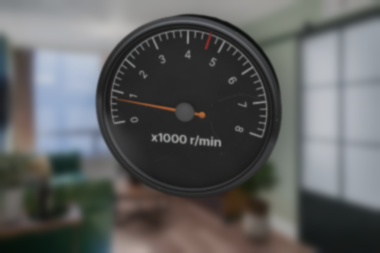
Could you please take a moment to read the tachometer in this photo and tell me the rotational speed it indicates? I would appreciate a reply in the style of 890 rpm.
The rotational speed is 800 rpm
